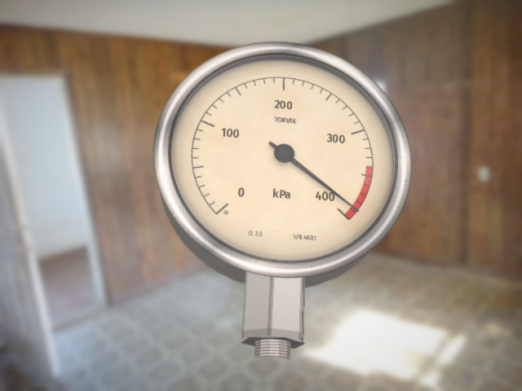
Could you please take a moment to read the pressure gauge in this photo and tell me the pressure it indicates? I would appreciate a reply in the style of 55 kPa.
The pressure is 390 kPa
